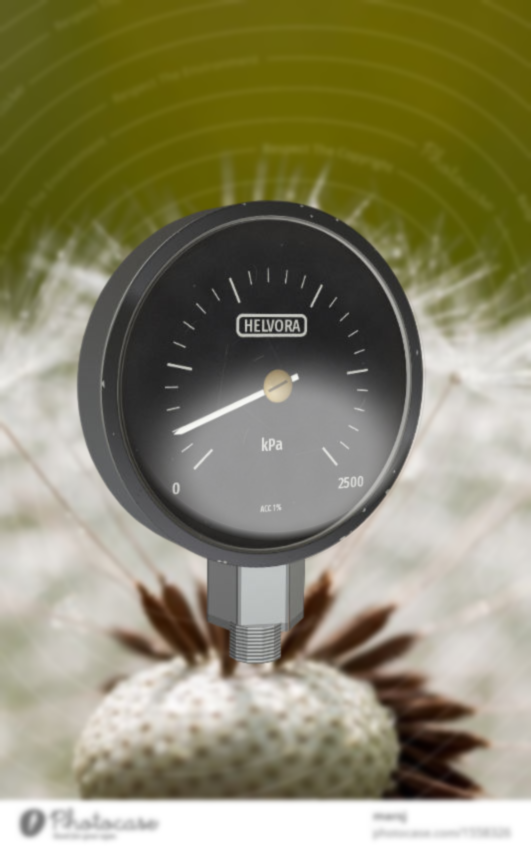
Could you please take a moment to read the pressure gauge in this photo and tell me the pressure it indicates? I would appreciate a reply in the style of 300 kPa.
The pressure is 200 kPa
